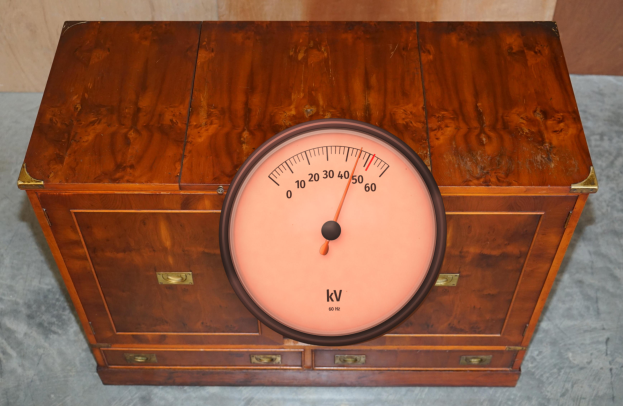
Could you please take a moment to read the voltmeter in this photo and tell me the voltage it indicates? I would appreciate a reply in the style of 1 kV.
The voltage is 46 kV
